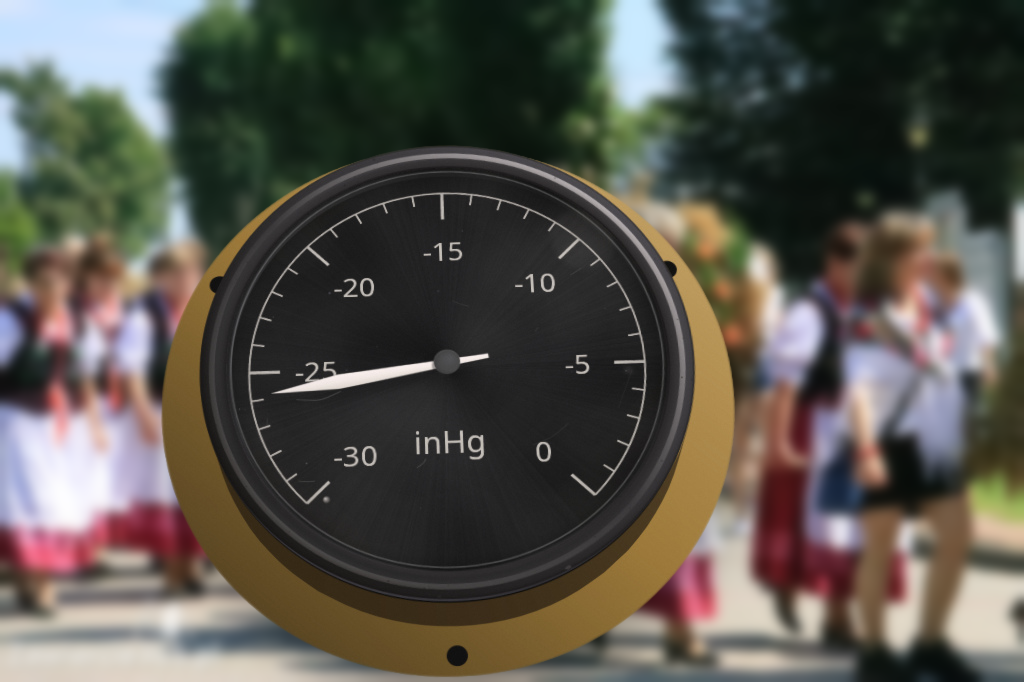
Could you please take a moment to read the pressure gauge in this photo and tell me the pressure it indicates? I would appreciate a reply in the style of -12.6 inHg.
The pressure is -26 inHg
